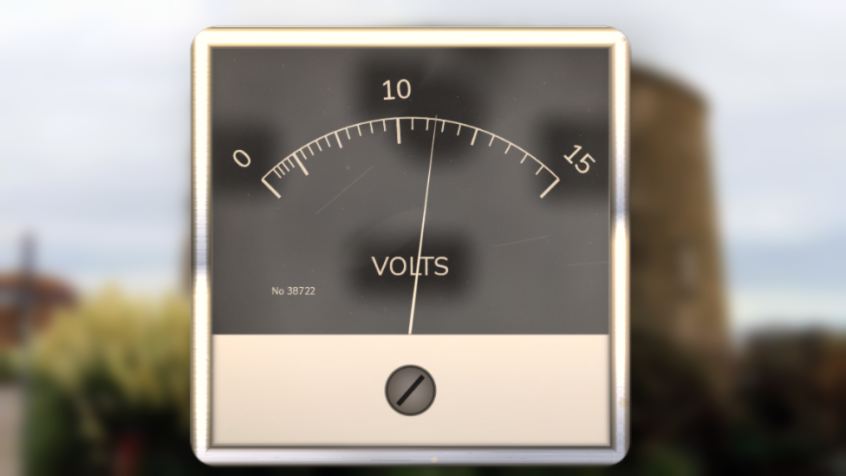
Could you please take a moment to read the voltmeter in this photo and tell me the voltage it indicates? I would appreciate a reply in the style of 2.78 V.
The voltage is 11.25 V
